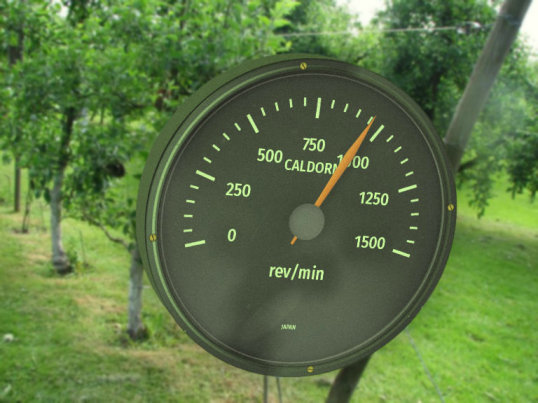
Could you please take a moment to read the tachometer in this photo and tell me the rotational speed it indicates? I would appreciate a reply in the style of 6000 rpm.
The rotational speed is 950 rpm
